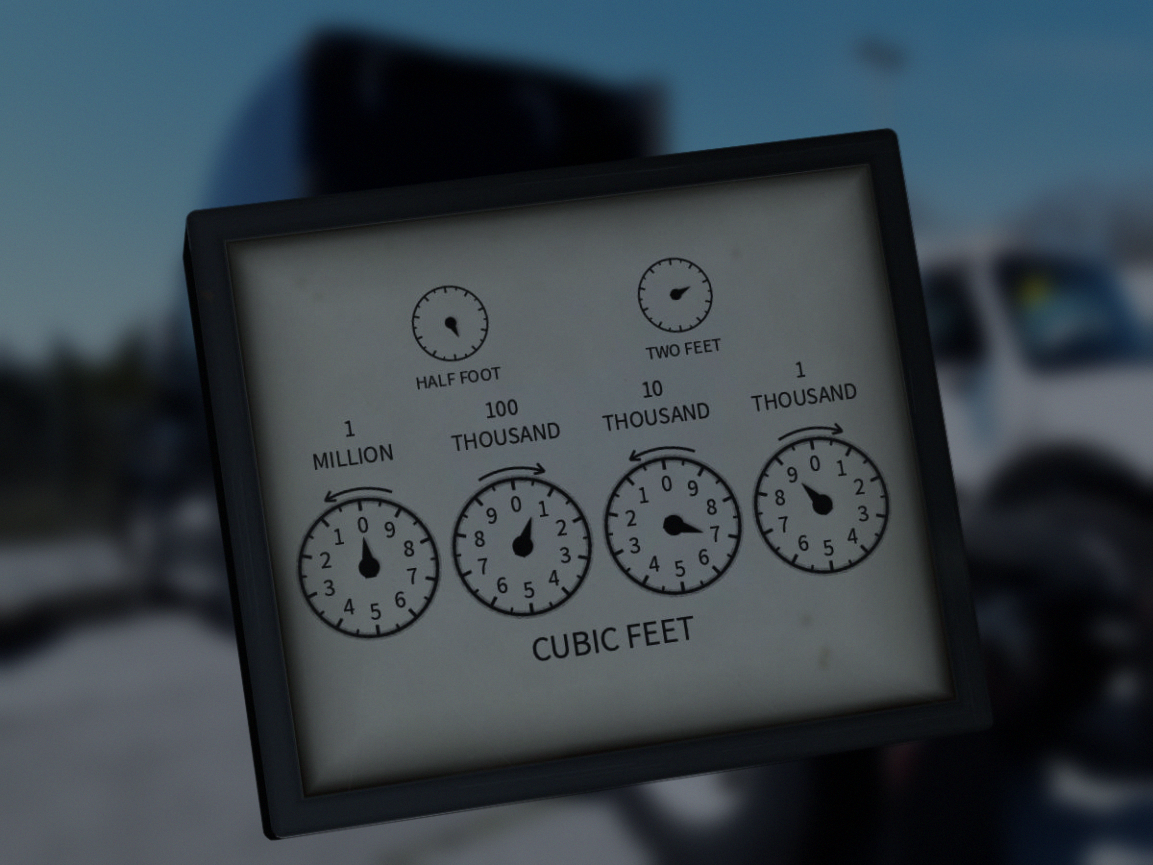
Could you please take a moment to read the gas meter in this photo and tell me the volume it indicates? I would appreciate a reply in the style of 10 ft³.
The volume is 6900 ft³
